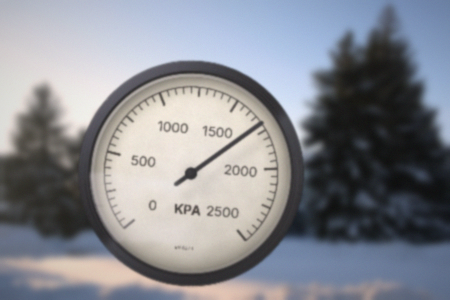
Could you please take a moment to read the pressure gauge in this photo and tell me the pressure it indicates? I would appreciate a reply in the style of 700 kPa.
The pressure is 1700 kPa
